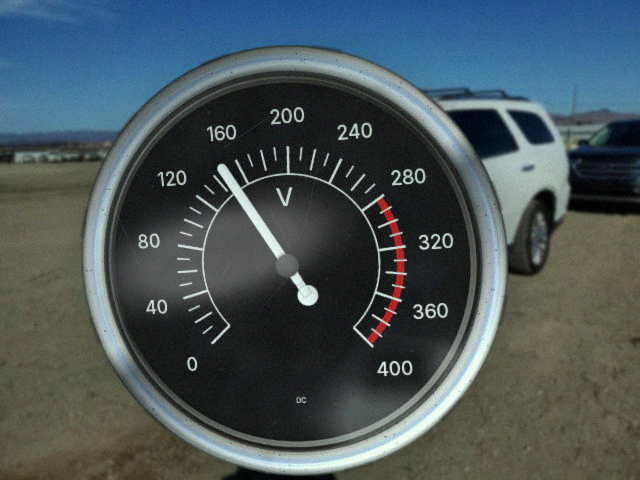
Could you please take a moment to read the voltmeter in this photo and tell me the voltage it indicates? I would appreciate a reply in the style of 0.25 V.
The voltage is 150 V
